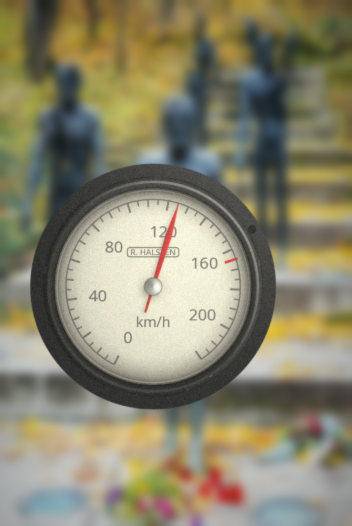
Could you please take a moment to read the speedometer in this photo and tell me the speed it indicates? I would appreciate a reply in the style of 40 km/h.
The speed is 125 km/h
